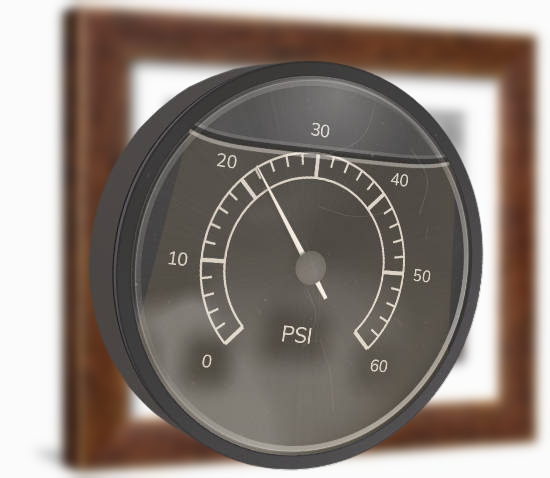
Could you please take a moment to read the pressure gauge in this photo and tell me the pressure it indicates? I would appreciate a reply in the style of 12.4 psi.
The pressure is 22 psi
